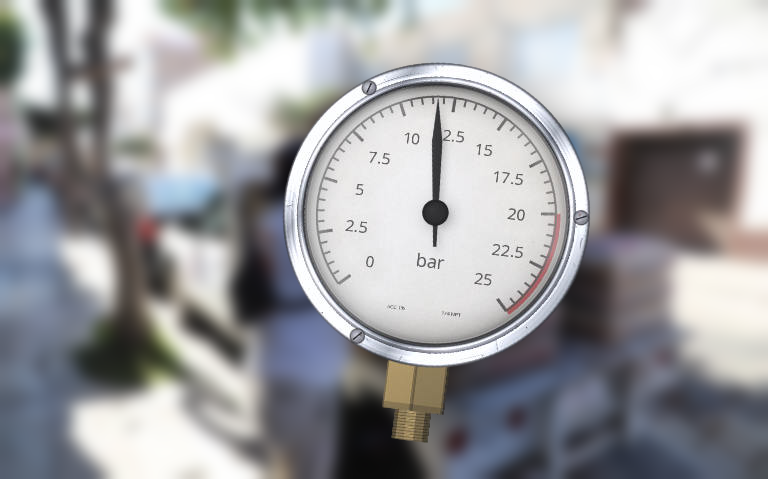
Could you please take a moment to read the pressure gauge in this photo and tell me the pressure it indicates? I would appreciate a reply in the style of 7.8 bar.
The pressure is 11.75 bar
